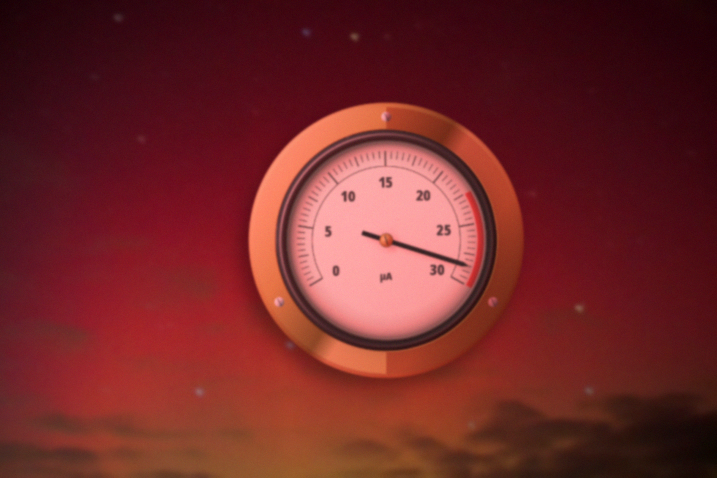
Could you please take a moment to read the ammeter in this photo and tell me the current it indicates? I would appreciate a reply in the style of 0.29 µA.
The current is 28.5 µA
